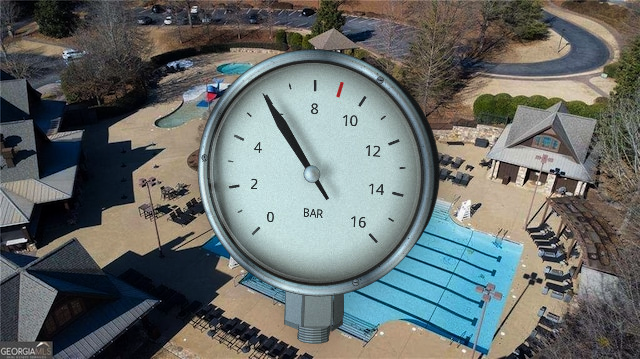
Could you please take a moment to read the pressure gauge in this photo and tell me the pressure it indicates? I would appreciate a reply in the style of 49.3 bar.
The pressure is 6 bar
